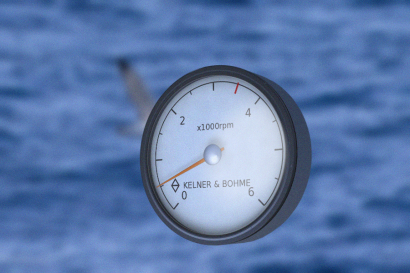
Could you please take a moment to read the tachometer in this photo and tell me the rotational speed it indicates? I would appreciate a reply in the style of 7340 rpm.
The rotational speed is 500 rpm
